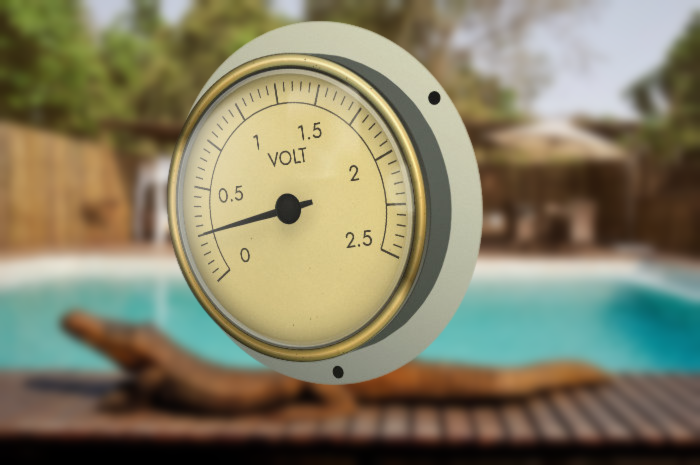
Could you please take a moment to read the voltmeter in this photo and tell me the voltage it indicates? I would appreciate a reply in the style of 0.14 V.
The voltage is 0.25 V
